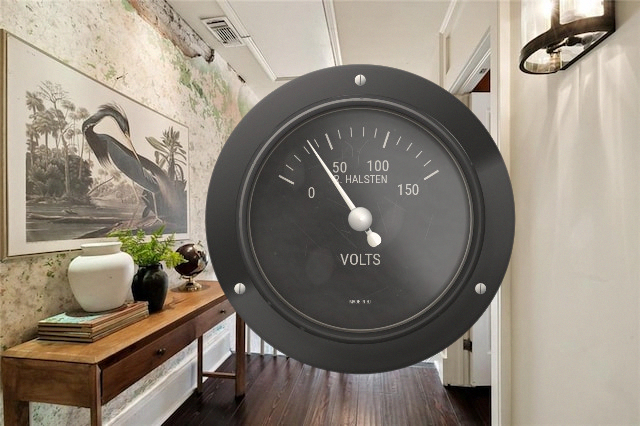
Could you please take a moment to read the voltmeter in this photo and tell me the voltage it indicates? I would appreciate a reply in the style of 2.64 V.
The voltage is 35 V
